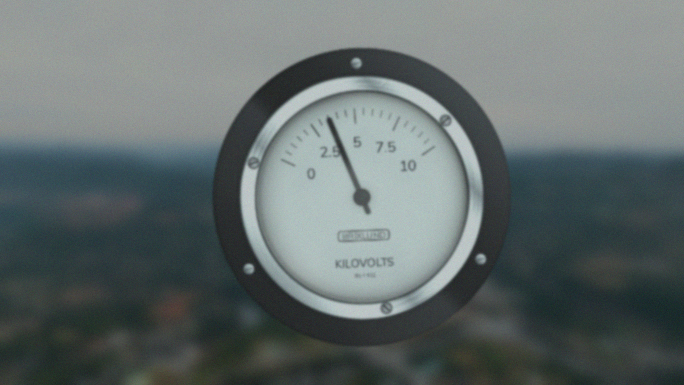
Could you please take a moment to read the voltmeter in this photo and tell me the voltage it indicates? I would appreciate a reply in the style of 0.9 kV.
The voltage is 3.5 kV
